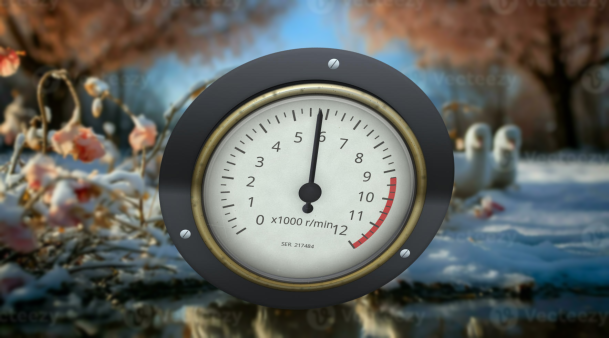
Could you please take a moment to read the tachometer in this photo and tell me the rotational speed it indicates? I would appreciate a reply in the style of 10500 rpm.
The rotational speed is 5750 rpm
